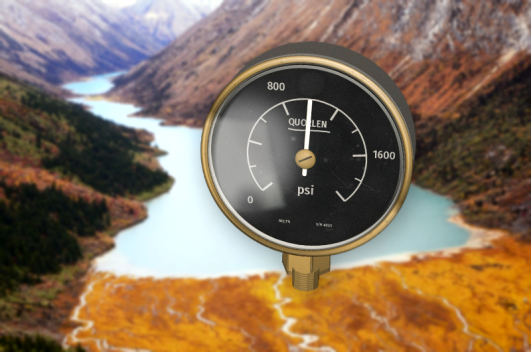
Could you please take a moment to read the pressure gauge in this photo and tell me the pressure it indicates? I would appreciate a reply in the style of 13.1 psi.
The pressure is 1000 psi
